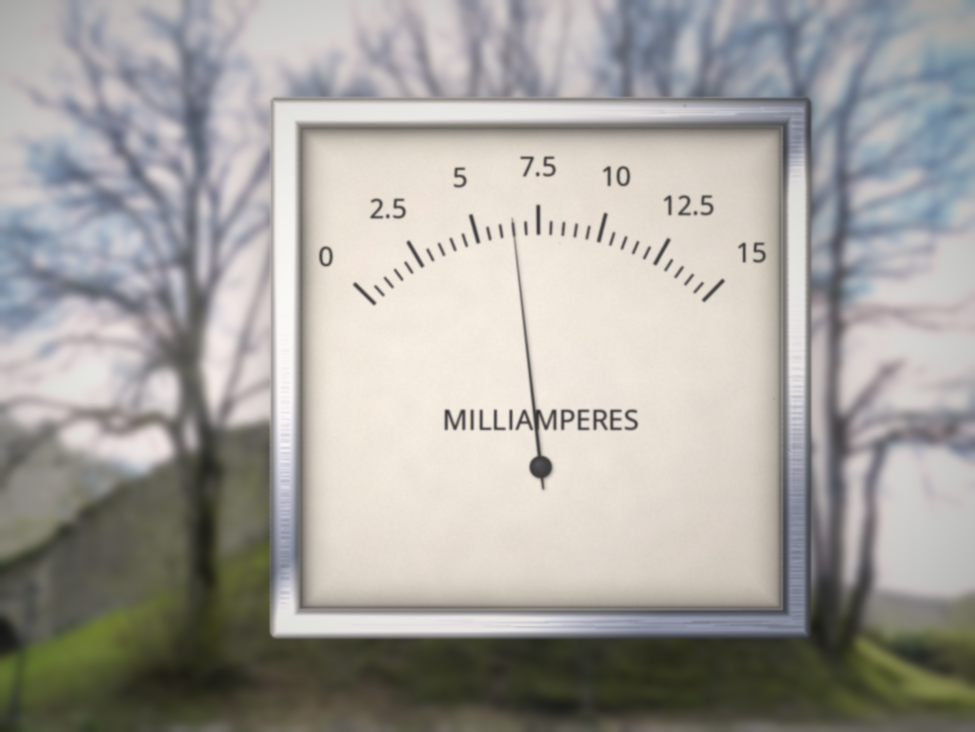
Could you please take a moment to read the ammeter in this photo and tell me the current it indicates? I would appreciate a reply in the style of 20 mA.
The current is 6.5 mA
